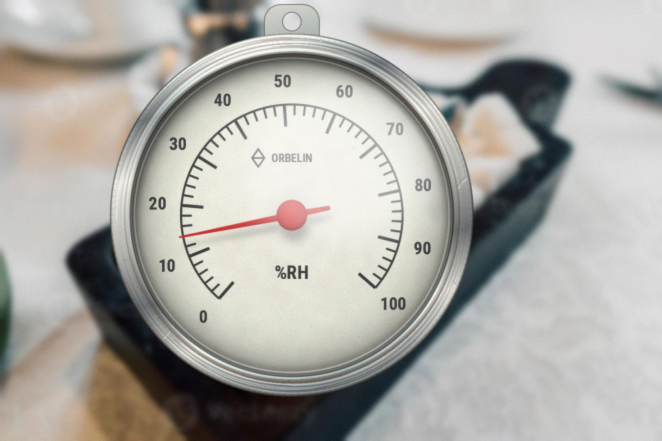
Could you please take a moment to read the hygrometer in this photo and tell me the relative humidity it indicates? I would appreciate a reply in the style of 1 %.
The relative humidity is 14 %
